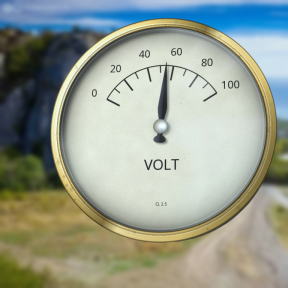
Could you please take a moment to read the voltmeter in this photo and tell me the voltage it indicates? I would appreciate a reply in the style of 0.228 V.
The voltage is 55 V
